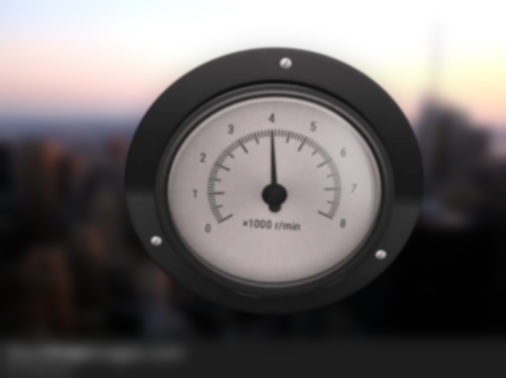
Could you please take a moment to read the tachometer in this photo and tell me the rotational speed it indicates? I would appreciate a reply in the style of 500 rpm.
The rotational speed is 4000 rpm
